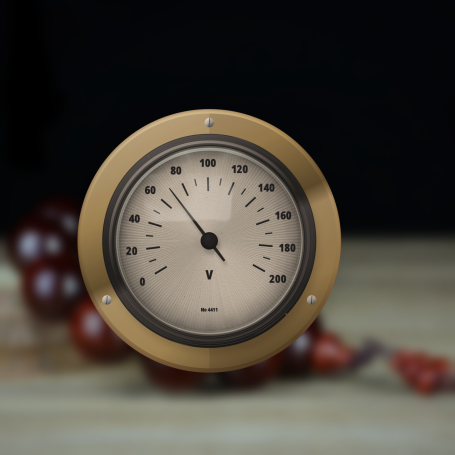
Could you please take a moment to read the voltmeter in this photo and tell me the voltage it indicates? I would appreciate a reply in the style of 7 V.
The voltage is 70 V
